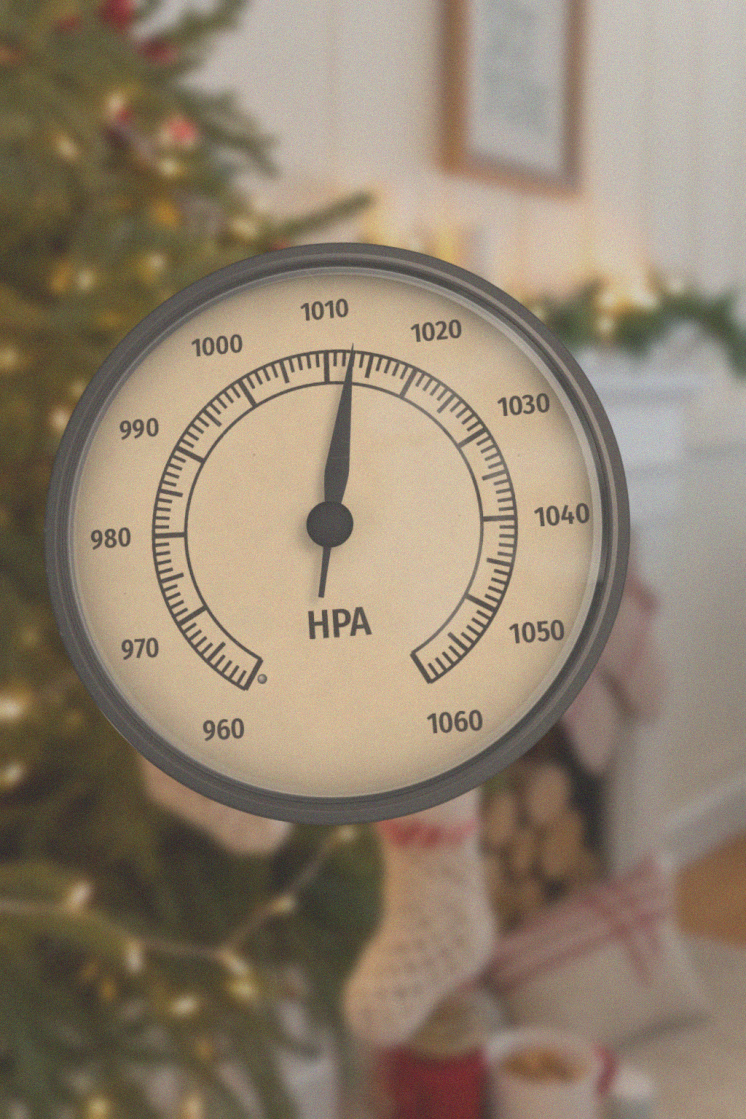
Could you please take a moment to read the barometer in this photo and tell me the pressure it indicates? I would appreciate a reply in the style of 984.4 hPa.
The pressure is 1013 hPa
